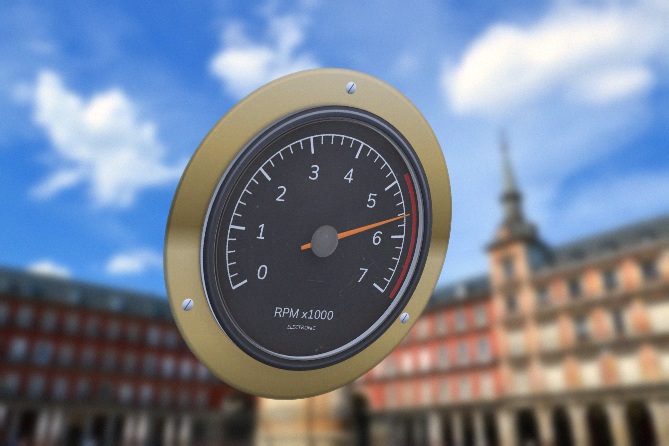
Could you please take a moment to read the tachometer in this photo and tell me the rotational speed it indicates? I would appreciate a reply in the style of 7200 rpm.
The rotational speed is 5600 rpm
